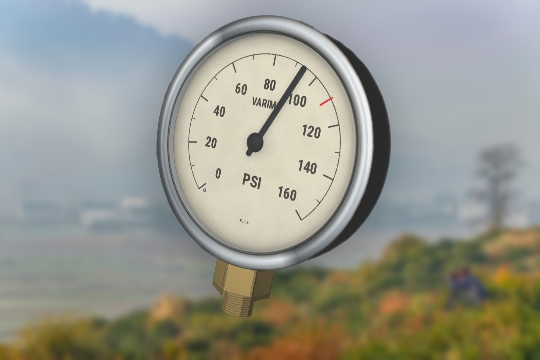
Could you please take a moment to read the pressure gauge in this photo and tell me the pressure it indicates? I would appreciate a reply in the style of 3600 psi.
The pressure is 95 psi
